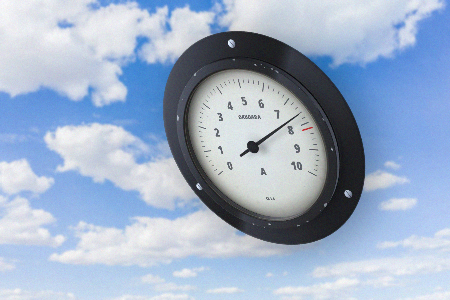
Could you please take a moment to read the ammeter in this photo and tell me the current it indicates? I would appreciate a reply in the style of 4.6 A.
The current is 7.6 A
